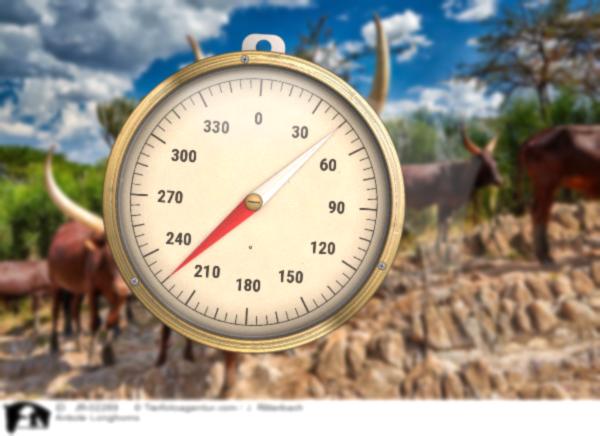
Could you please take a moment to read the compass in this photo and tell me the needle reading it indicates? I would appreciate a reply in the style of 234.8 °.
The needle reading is 225 °
